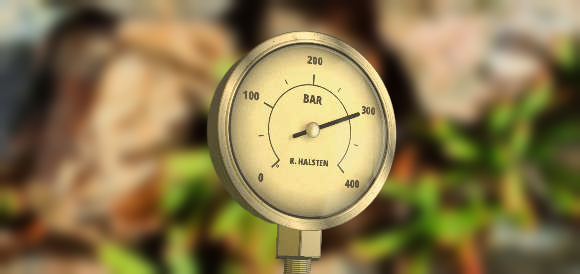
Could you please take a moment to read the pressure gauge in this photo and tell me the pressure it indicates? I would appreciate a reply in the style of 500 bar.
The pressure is 300 bar
